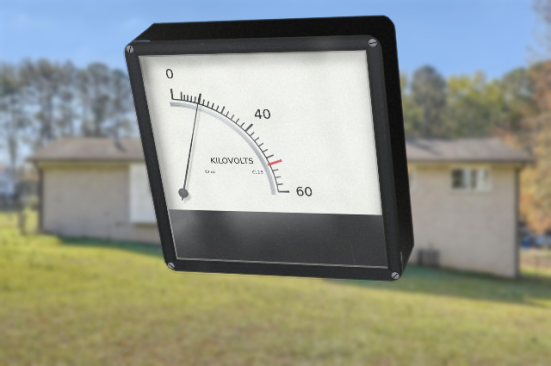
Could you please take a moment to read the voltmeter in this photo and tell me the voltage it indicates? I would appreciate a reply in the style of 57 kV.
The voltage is 20 kV
